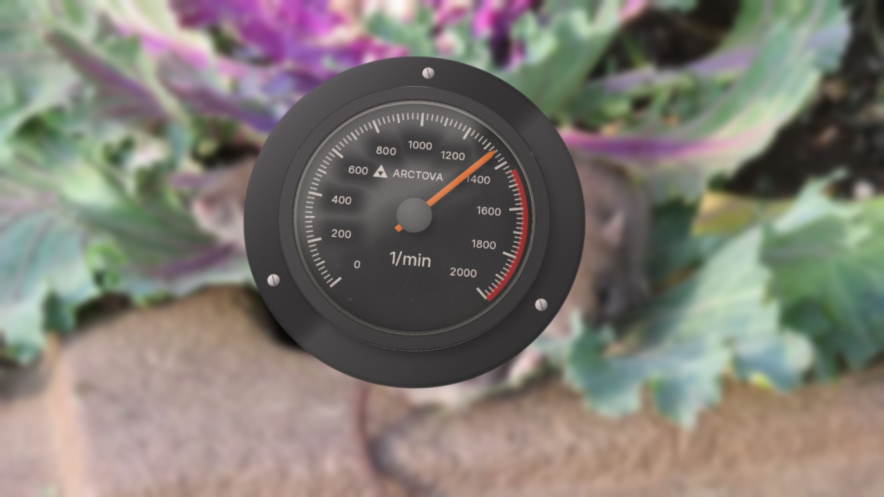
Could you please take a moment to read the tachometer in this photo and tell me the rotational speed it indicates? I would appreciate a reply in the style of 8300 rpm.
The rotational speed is 1340 rpm
